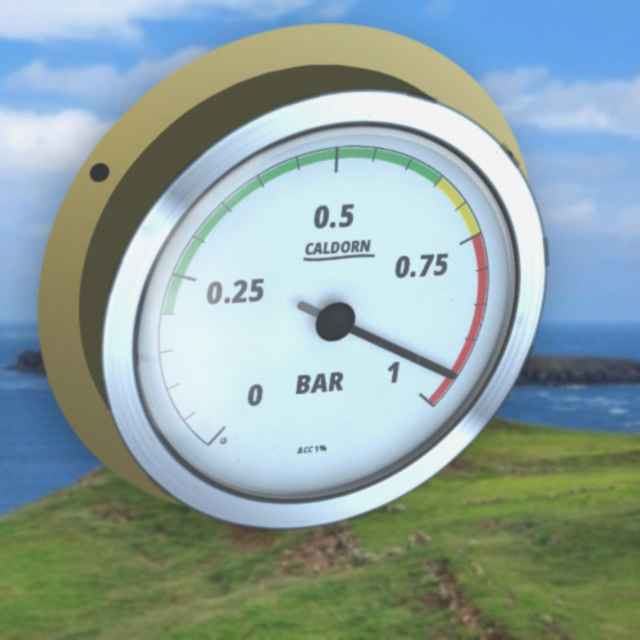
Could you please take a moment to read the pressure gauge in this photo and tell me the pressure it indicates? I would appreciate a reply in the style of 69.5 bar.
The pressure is 0.95 bar
